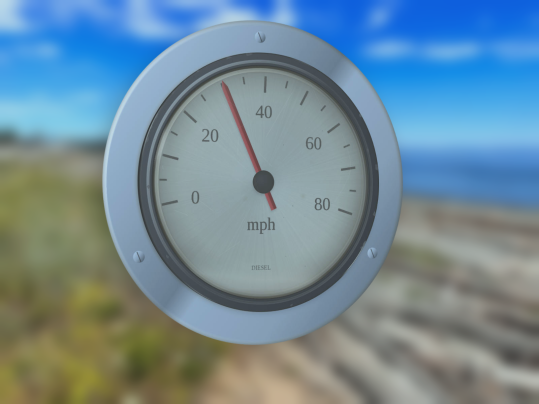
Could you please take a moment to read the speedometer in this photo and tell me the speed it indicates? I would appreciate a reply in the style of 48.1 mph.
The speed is 30 mph
